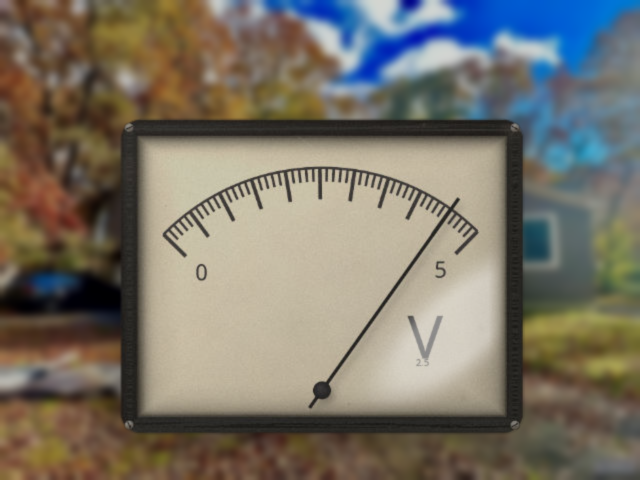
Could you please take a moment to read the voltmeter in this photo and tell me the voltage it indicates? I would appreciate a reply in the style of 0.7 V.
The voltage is 4.5 V
